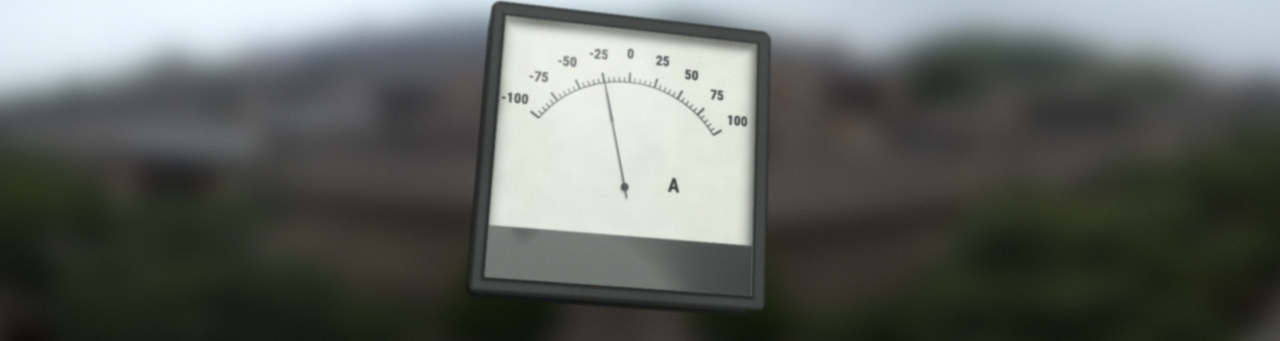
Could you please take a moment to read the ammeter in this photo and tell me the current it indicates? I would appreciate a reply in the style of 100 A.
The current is -25 A
